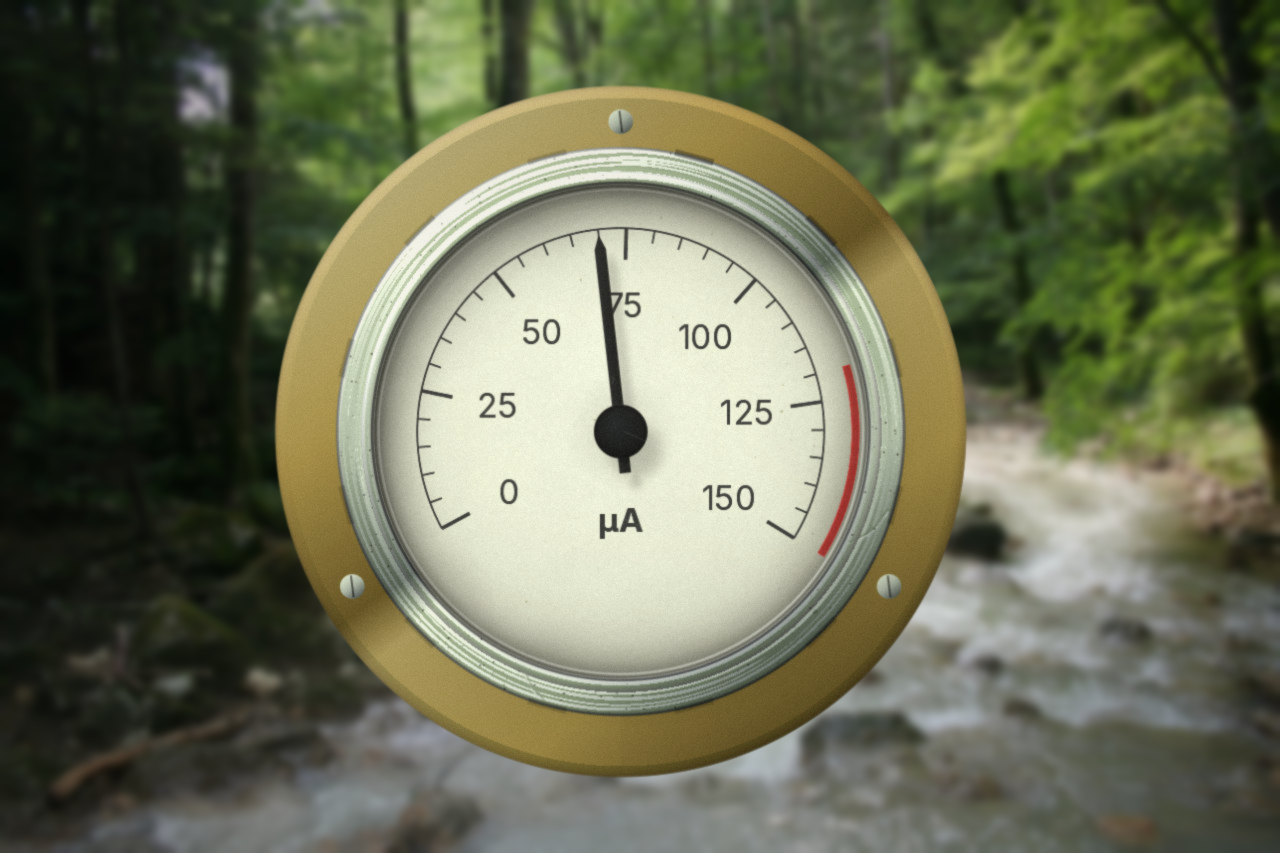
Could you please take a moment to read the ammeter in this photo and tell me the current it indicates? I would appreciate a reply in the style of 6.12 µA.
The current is 70 µA
